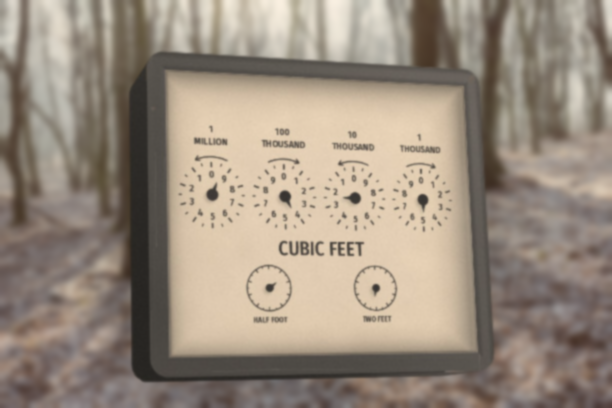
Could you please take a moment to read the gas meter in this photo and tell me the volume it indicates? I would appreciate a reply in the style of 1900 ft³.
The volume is 942500 ft³
